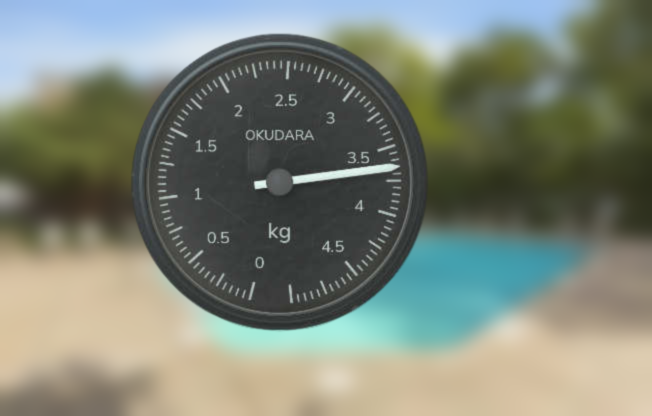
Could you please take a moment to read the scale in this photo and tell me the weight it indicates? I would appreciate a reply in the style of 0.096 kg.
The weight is 3.65 kg
